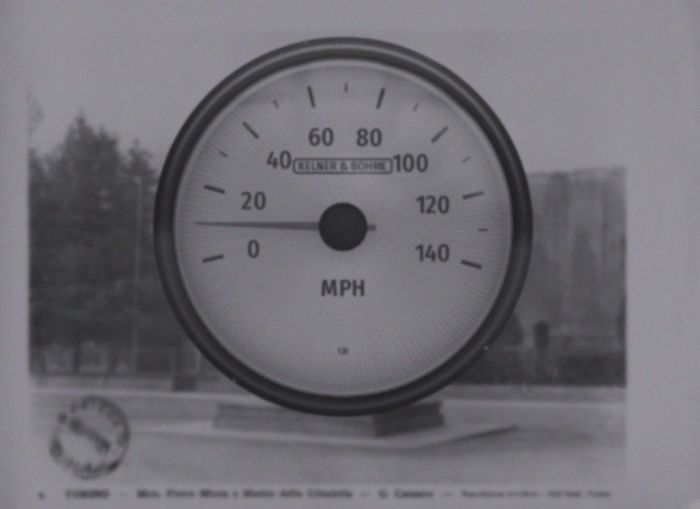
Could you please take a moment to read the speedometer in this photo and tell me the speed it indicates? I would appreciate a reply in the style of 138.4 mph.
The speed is 10 mph
